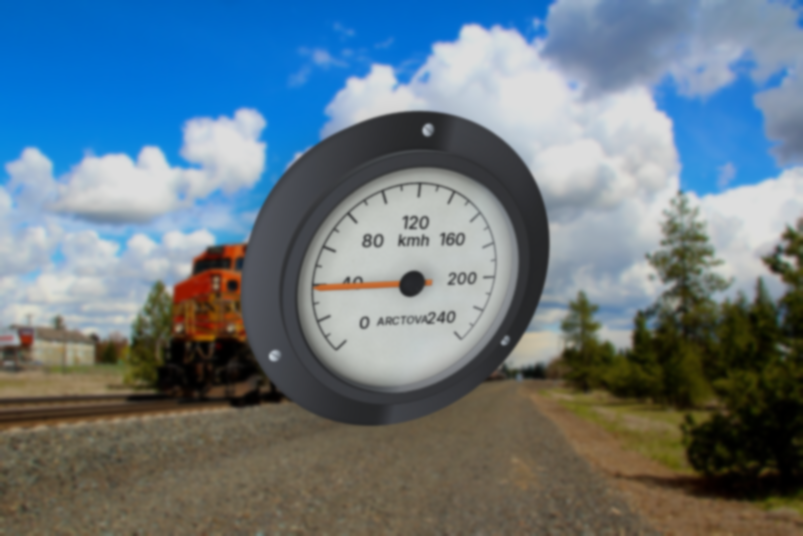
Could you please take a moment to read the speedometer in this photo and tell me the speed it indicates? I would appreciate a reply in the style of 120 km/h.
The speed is 40 km/h
